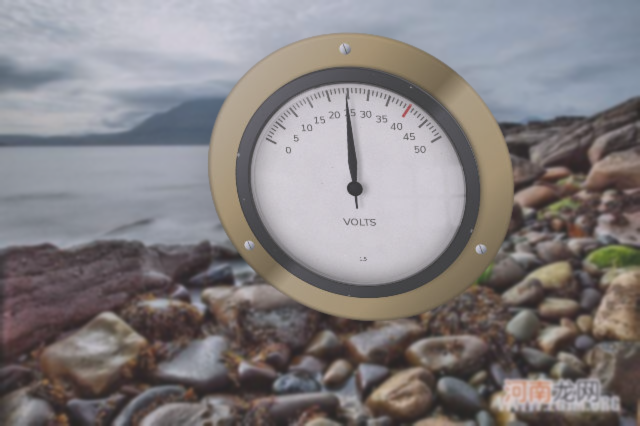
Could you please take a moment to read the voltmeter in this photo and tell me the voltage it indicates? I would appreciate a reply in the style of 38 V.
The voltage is 25 V
